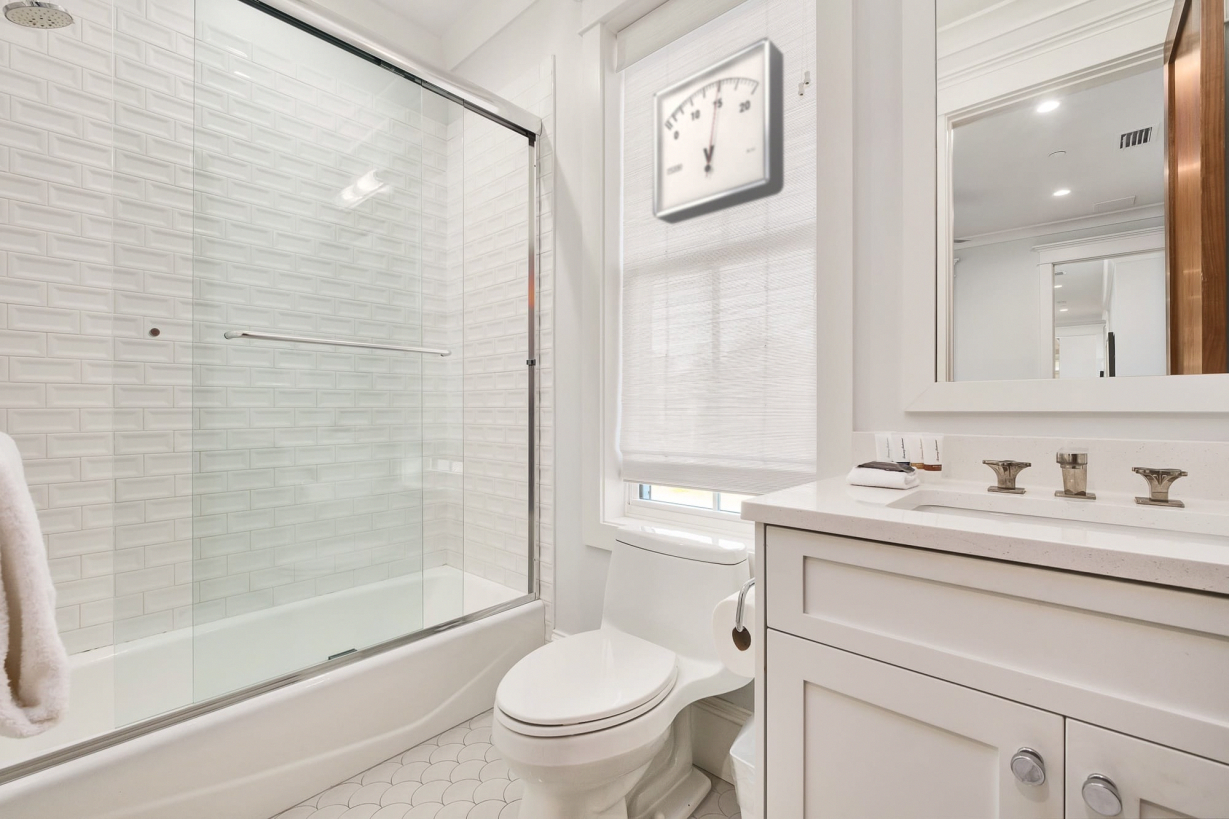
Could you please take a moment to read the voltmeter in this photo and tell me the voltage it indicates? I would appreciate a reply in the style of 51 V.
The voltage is 15 V
